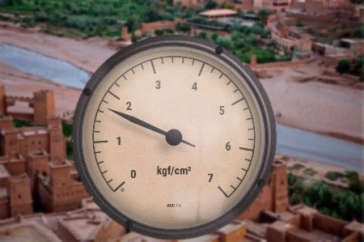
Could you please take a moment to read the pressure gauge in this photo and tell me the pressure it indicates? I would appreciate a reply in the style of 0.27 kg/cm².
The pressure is 1.7 kg/cm²
